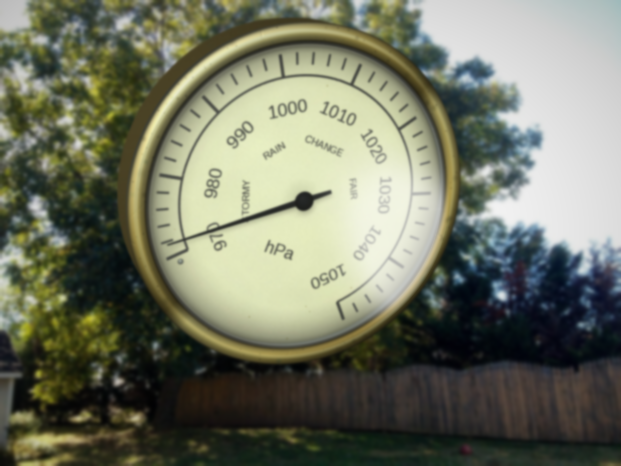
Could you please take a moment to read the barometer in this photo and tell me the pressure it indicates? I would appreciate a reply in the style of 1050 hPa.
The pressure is 972 hPa
